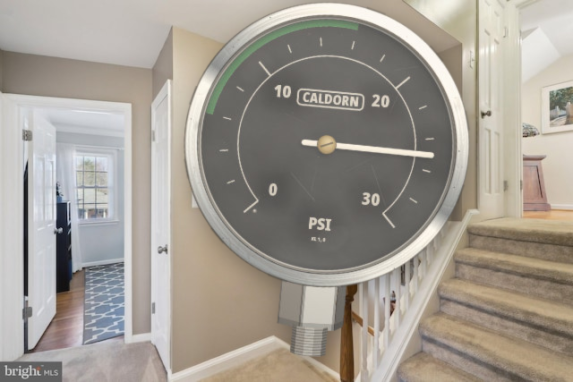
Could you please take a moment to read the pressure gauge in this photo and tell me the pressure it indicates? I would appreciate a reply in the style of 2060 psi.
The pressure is 25 psi
